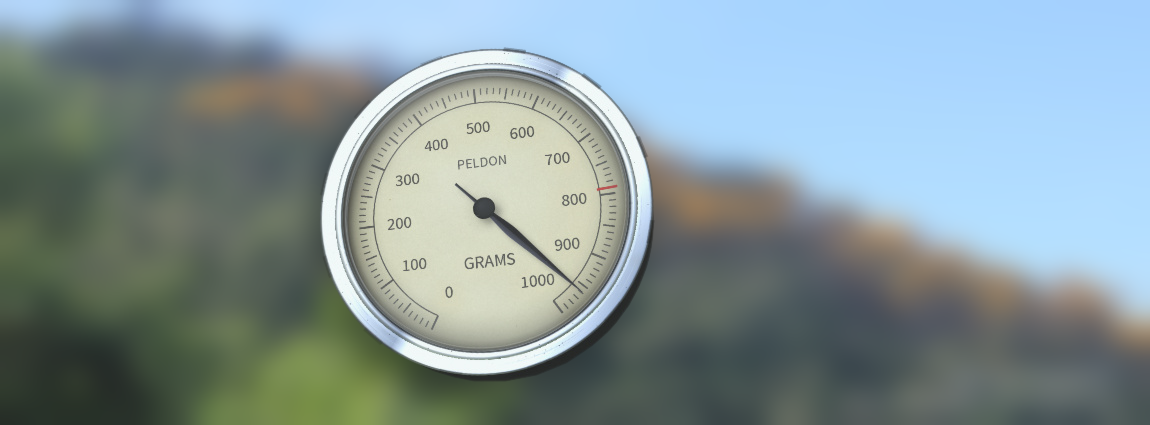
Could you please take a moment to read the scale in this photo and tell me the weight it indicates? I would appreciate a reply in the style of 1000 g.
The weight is 960 g
